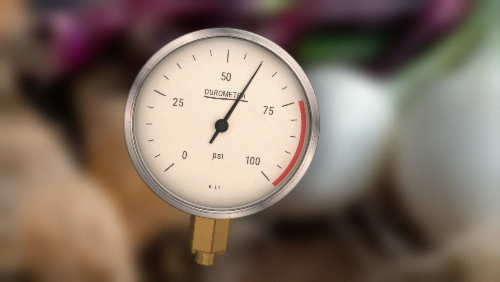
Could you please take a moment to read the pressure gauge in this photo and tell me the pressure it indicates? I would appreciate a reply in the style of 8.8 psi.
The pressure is 60 psi
